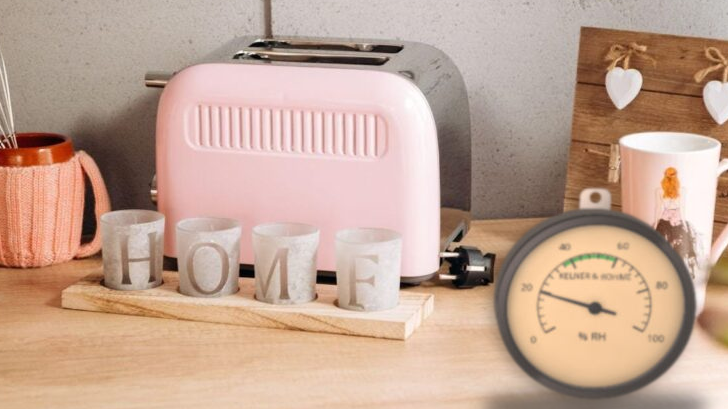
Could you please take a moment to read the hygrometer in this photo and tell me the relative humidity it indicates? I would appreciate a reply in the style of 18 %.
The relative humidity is 20 %
